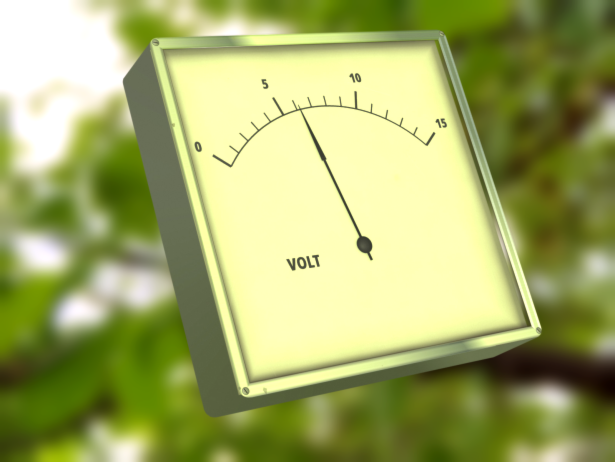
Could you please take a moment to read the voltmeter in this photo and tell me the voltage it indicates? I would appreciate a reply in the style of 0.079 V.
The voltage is 6 V
